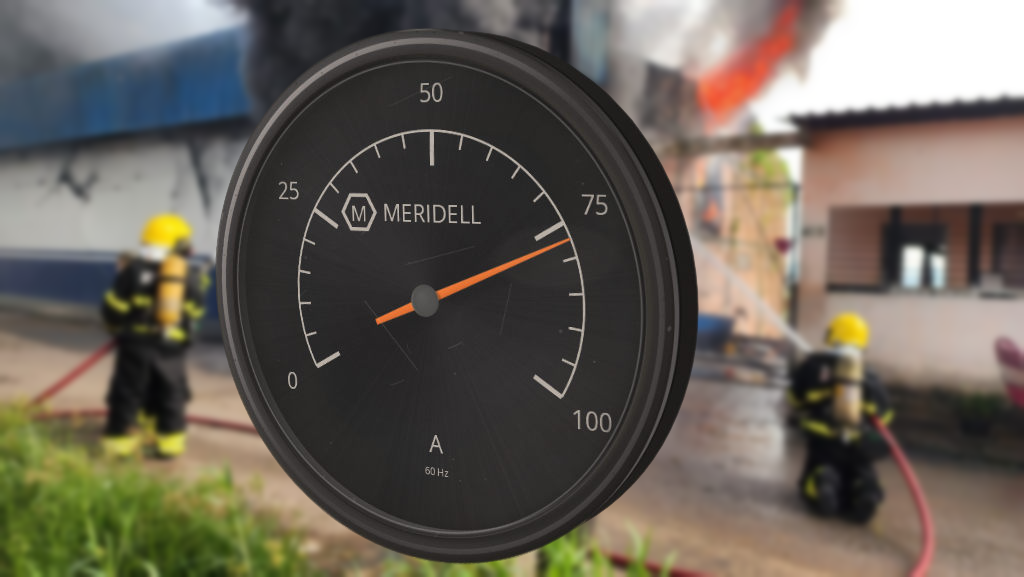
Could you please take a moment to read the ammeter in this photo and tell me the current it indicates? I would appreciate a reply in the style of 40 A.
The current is 77.5 A
